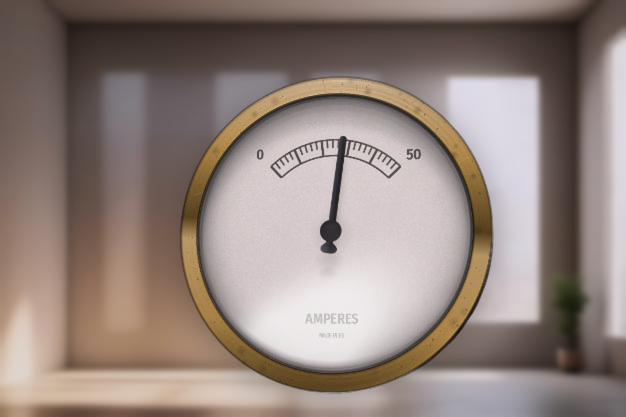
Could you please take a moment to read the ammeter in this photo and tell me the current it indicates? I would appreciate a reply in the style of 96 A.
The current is 28 A
